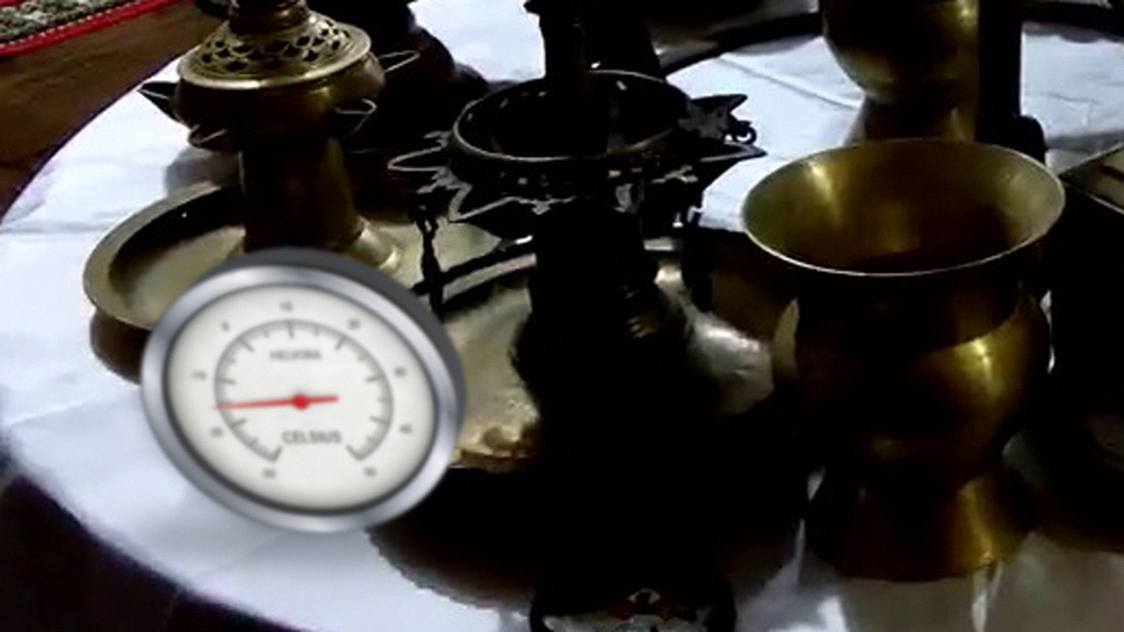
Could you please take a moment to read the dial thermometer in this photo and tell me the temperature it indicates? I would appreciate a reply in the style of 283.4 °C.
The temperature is -15 °C
